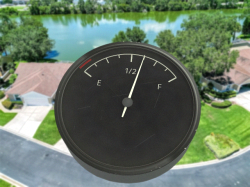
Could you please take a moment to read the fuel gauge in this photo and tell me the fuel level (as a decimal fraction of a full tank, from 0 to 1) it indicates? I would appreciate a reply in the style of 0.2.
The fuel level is 0.625
